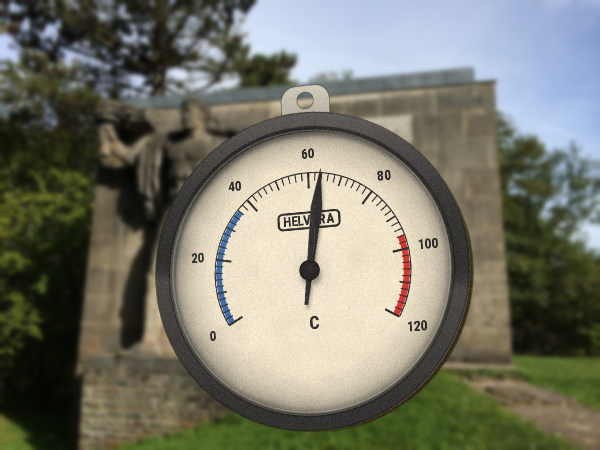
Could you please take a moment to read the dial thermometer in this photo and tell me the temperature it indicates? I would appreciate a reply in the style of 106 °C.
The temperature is 64 °C
